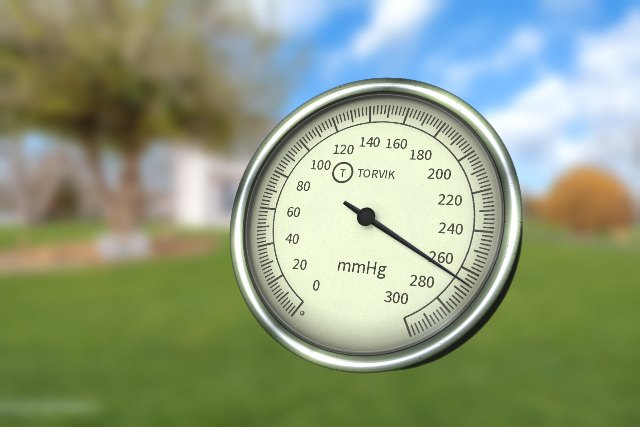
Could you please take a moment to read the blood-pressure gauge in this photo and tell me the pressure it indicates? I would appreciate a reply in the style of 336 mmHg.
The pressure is 266 mmHg
